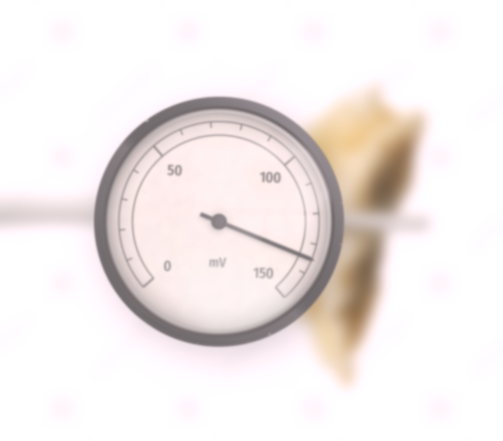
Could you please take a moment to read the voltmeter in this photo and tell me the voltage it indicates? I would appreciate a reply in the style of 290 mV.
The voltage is 135 mV
